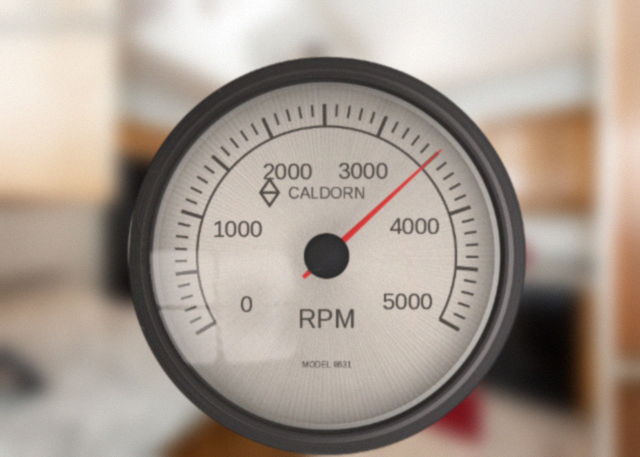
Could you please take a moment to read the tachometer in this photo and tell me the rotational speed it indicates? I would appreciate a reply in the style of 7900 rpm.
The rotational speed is 3500 rpm
